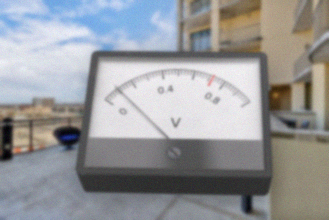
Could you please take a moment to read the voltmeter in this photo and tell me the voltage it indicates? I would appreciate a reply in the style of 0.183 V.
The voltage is 0.1 V
